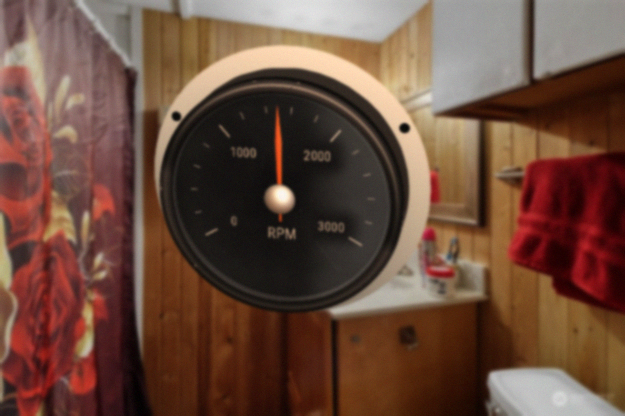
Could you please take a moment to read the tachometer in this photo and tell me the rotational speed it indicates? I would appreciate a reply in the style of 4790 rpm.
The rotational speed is 1500 rpm
